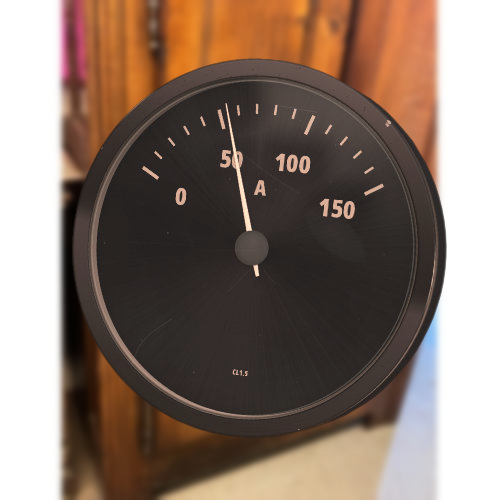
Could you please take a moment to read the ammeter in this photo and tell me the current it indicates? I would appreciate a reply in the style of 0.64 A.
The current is 55 A
